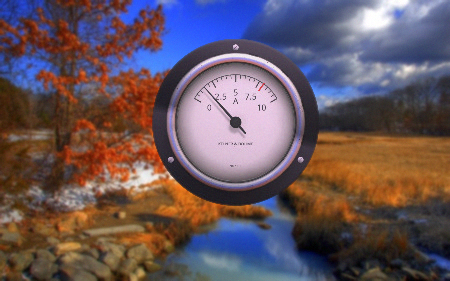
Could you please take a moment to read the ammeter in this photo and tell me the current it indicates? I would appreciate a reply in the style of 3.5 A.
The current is 1.5 A
